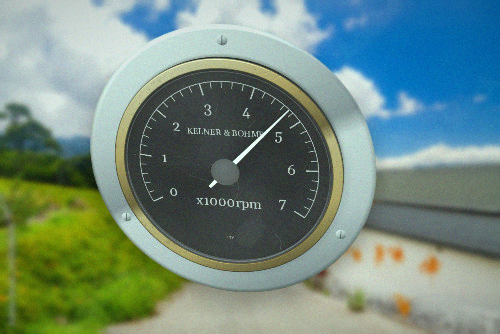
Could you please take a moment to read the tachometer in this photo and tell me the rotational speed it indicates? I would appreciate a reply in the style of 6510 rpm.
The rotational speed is 4700 rpm
